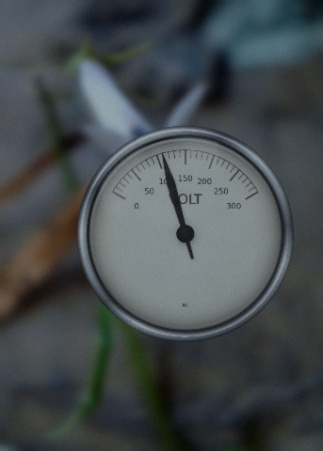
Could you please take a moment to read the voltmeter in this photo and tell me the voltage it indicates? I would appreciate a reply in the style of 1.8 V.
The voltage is 110 V
